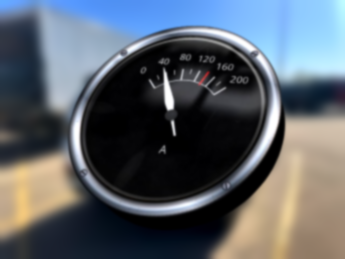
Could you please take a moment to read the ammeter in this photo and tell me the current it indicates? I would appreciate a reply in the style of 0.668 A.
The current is 40 A
